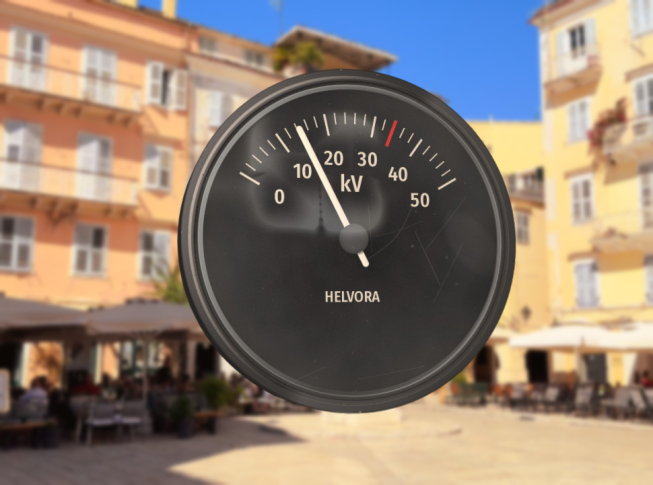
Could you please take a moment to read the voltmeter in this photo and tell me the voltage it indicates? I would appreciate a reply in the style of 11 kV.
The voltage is 14 kV
